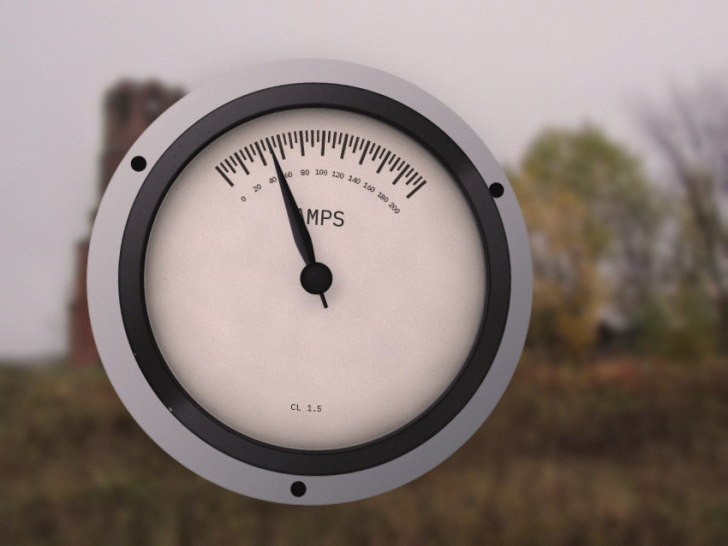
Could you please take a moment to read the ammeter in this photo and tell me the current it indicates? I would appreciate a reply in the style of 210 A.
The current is 50 A
